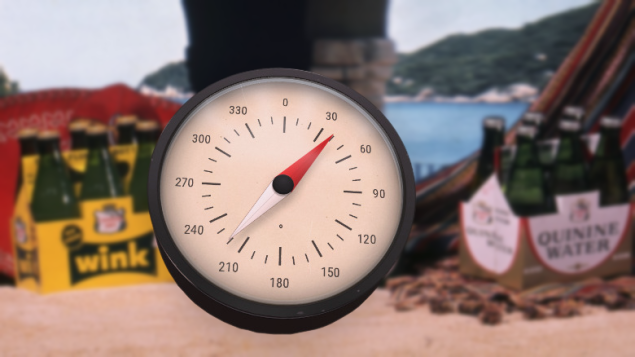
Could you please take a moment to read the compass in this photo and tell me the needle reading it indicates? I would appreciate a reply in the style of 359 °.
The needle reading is 40 °
